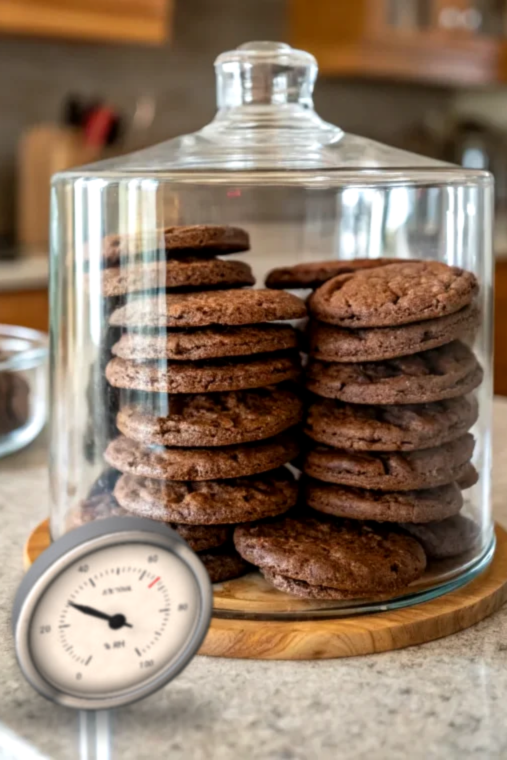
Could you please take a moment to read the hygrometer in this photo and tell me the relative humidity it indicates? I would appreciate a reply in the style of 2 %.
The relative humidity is 30 %
